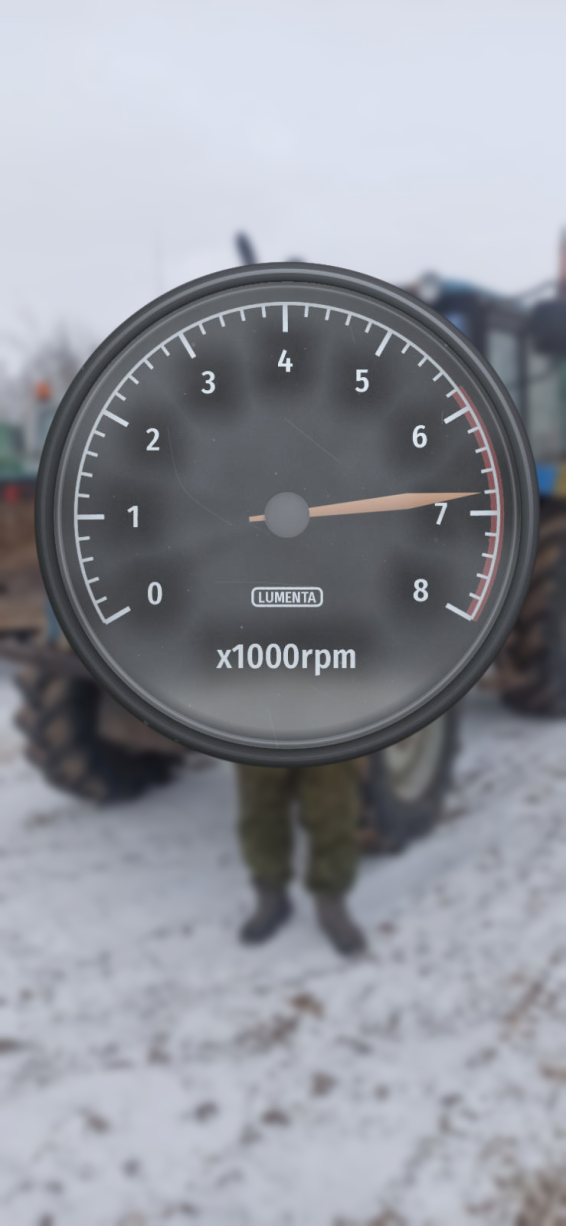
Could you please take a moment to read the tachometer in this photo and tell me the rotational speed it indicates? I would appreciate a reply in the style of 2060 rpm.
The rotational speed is 6800 rpm
